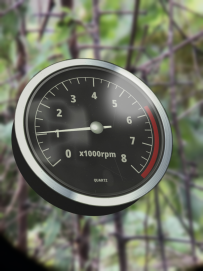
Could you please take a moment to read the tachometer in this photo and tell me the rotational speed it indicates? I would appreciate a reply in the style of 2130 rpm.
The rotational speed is 1000 rpm
